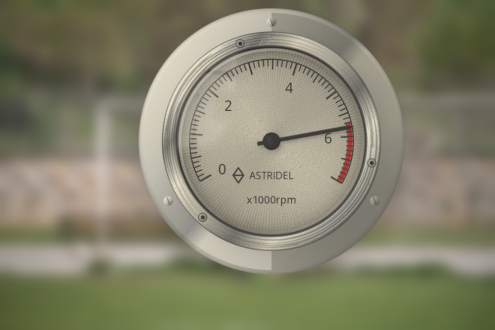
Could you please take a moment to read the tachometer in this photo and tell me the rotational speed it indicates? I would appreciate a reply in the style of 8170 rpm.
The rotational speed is 5800 rpm
